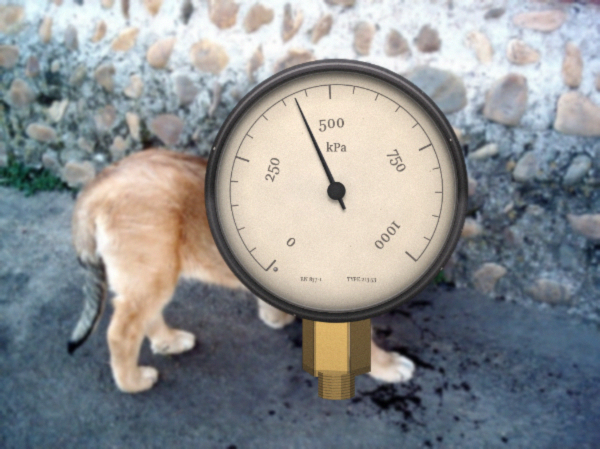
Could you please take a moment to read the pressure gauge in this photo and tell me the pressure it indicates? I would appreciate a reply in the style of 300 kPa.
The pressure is 425 kPa
